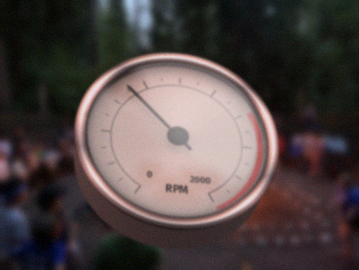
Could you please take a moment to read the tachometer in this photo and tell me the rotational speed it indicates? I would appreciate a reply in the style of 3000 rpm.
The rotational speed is 700 rpm
